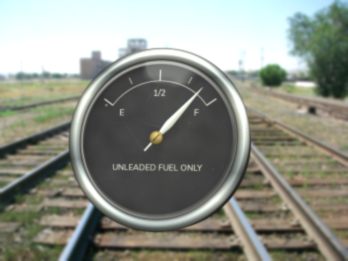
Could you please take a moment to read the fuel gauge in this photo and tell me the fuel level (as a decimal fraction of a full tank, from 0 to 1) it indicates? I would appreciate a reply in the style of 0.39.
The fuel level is 0.875
